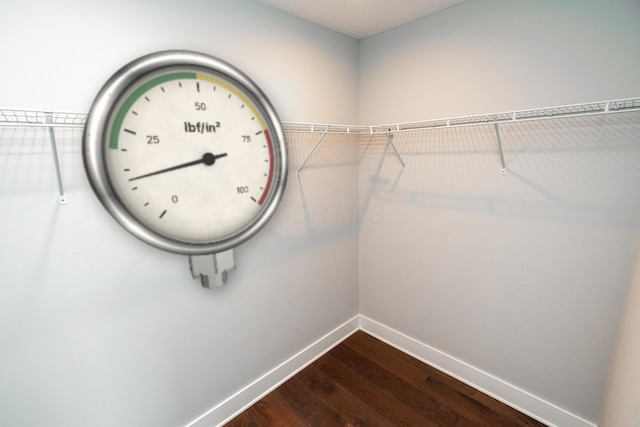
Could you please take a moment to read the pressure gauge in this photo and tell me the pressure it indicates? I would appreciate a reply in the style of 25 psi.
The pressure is 12.5 psi
